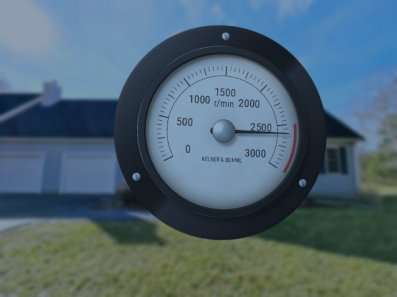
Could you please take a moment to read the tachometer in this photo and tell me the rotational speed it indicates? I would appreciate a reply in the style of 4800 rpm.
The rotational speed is 2600 rpm
